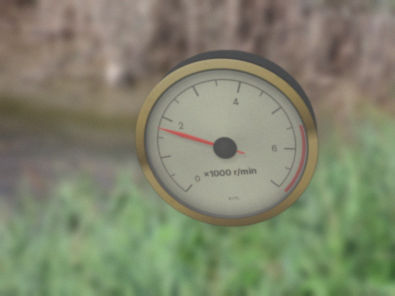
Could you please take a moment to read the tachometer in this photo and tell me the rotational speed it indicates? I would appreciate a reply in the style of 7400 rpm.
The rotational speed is 1750 rpm
